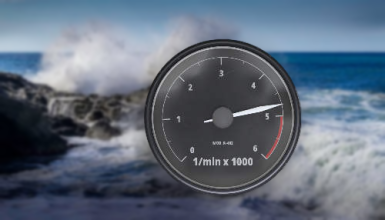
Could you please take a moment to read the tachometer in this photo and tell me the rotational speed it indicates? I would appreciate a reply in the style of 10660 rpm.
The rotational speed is 4750 rpm
